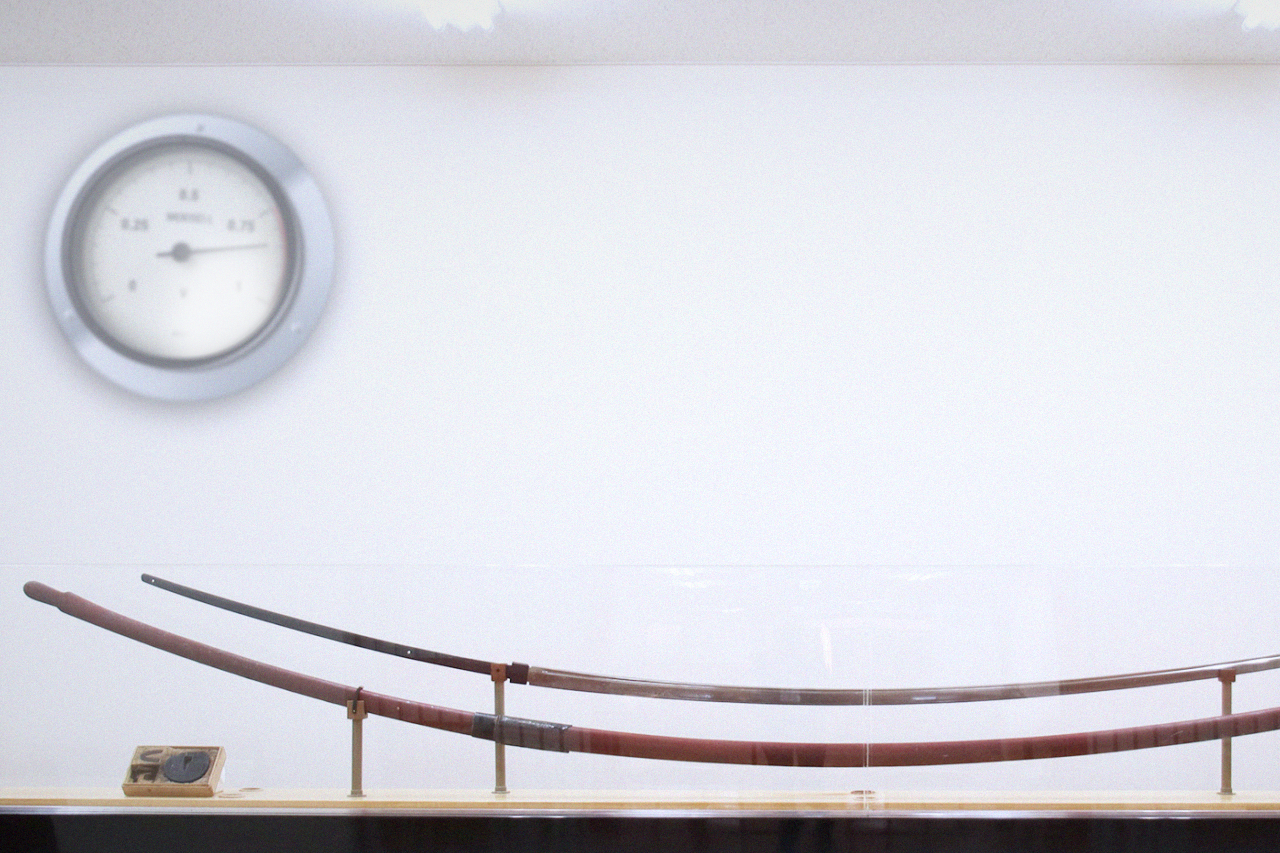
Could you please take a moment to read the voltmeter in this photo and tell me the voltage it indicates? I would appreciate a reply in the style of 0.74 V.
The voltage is 0.85 V
